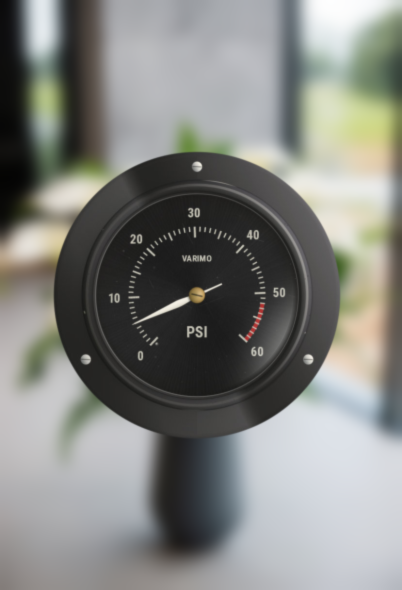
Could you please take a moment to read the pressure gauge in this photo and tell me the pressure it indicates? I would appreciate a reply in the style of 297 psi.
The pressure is 5 psi
